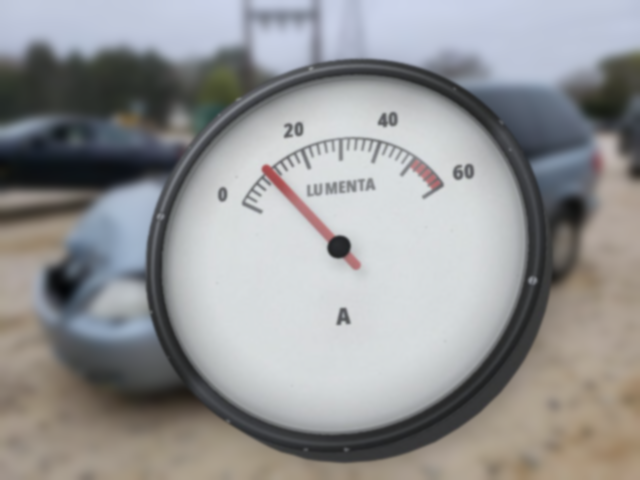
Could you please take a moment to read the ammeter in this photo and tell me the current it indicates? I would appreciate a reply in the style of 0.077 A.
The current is 10 A
